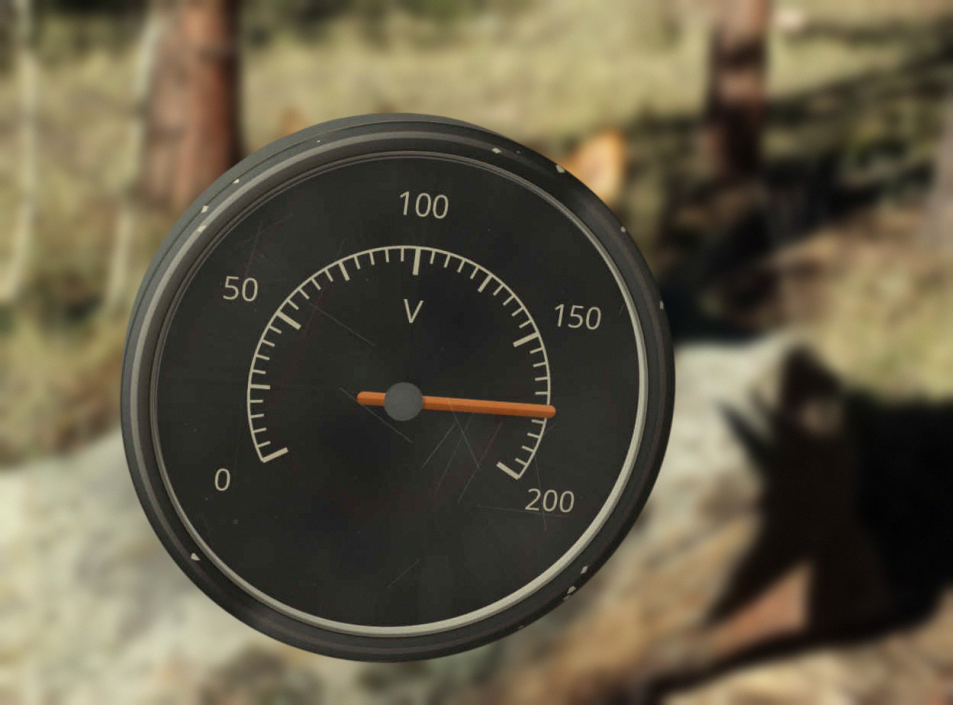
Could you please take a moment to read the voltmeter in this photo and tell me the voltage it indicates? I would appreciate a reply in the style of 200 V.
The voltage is 175 V
